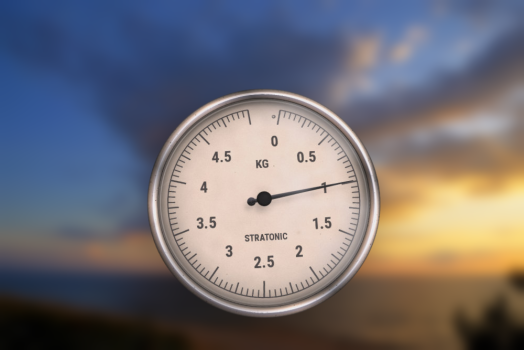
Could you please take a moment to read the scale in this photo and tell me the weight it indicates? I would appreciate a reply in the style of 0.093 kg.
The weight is 1 kg
